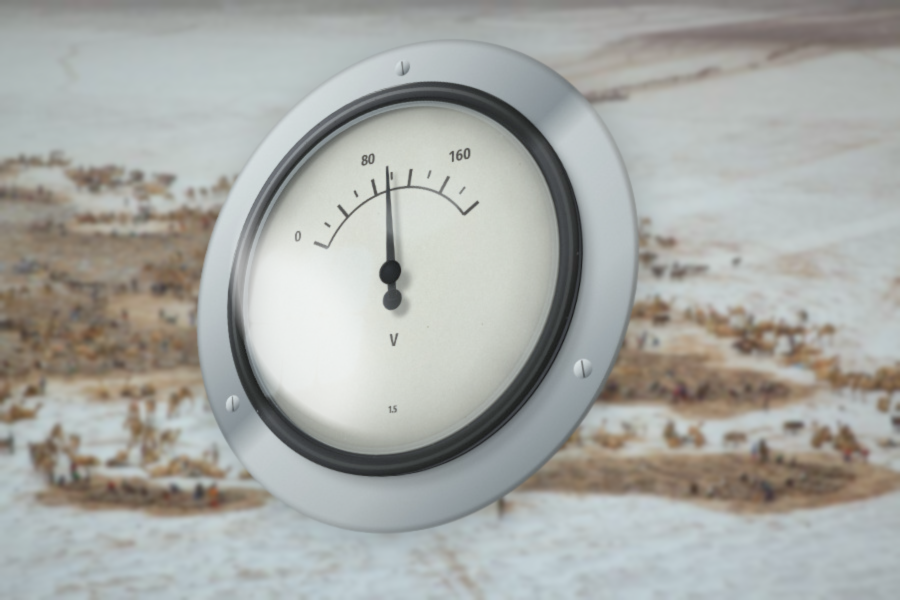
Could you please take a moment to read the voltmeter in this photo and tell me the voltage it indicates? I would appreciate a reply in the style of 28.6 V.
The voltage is 100 V
